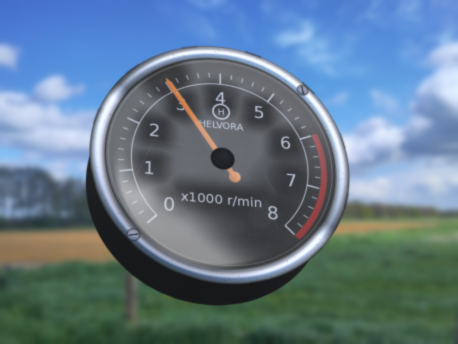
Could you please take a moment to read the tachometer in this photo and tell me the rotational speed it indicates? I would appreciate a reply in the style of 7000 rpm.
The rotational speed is 3000 rpm
